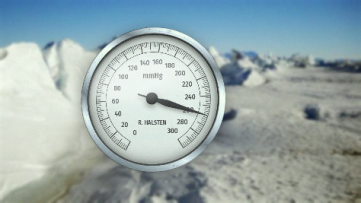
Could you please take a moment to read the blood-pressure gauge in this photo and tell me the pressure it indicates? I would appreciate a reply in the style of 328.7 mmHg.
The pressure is 260 mmHg
